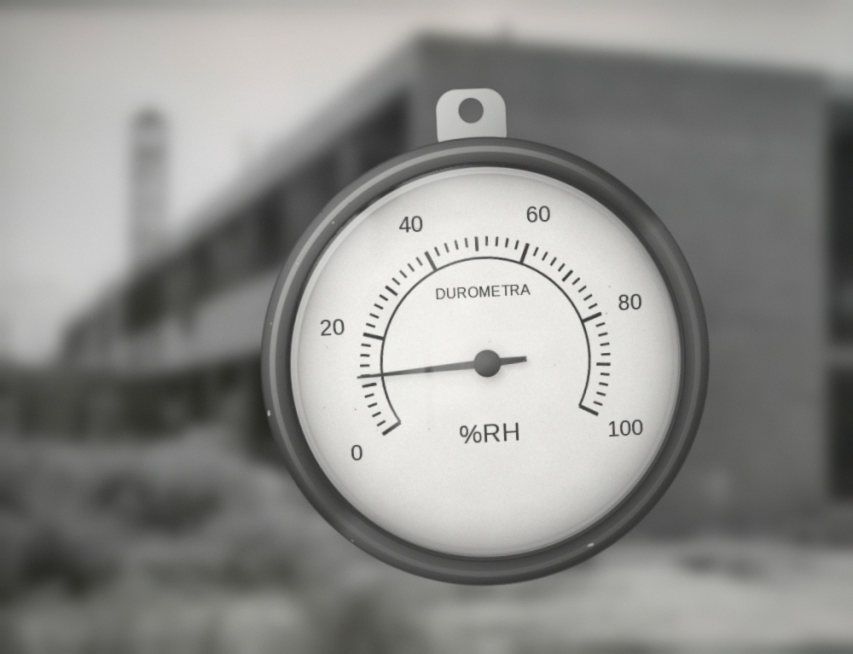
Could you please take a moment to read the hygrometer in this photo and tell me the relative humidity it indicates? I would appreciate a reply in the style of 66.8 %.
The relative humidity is 12 %
